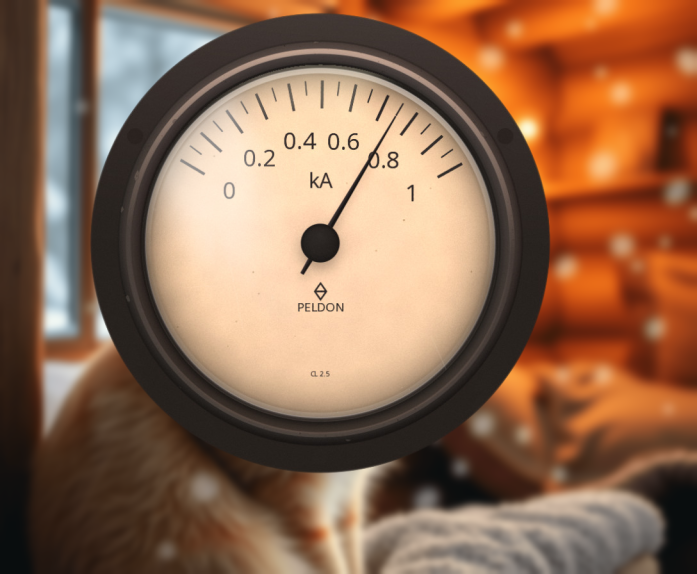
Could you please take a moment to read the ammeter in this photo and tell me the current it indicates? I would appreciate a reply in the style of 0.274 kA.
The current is 0.75 kA
